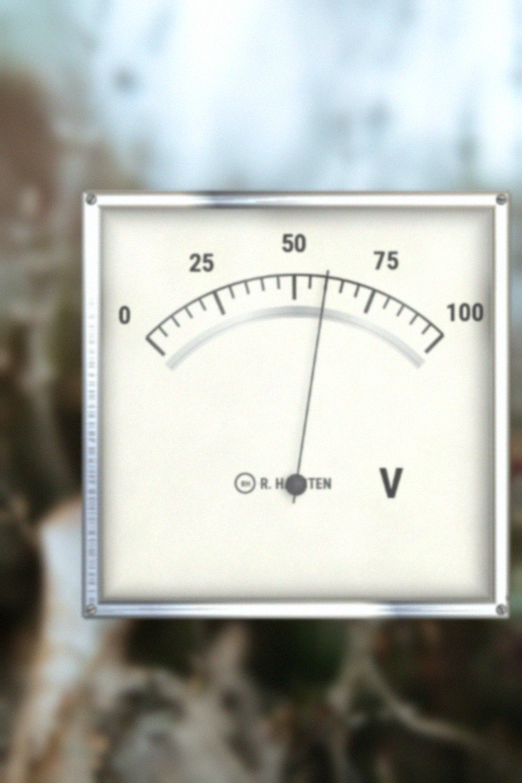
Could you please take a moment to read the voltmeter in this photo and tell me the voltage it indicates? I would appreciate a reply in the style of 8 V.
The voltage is 60 V
